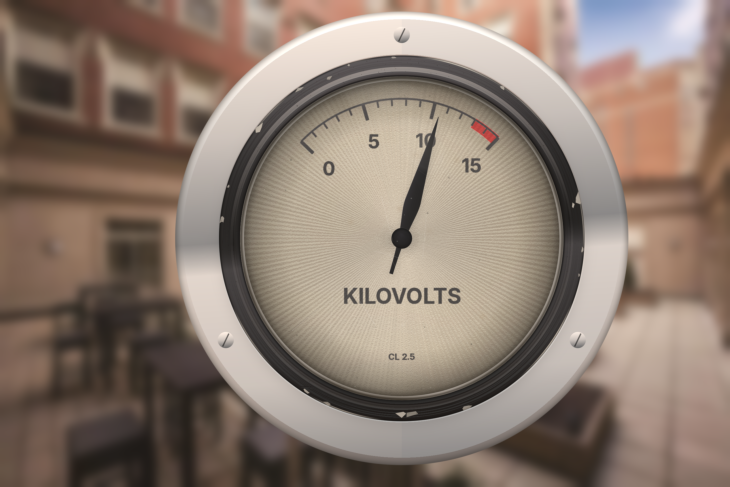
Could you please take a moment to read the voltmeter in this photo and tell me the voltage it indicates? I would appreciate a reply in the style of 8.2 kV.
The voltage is 10.5 kV
